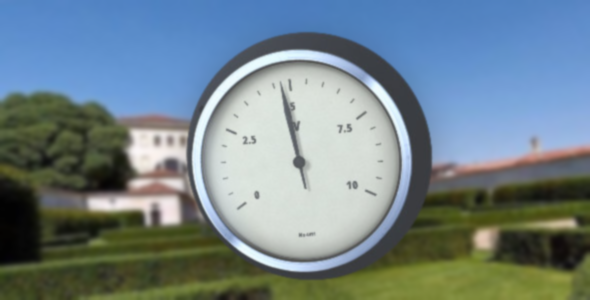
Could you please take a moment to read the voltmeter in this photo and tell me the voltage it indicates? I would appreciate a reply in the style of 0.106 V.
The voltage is 4.75 V
